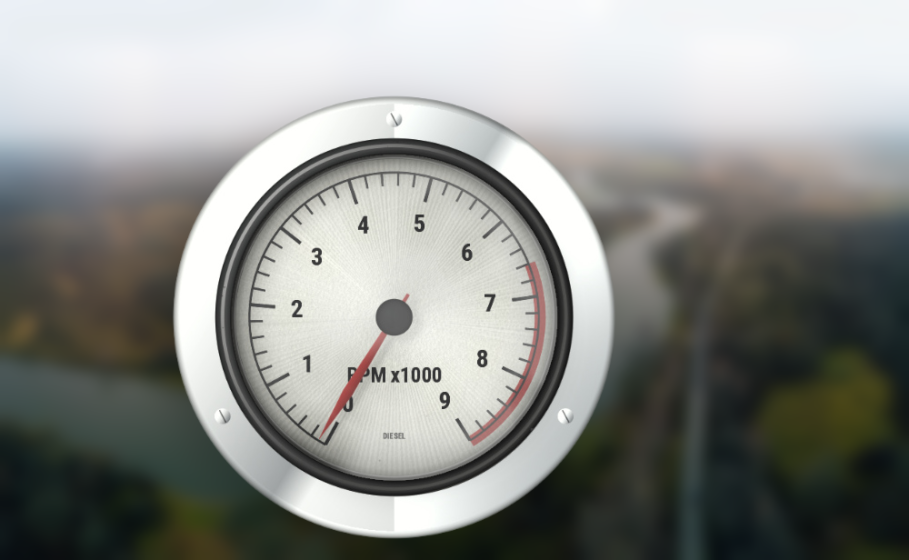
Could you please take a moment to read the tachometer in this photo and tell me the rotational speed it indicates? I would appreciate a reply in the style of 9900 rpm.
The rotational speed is 100 rpm
